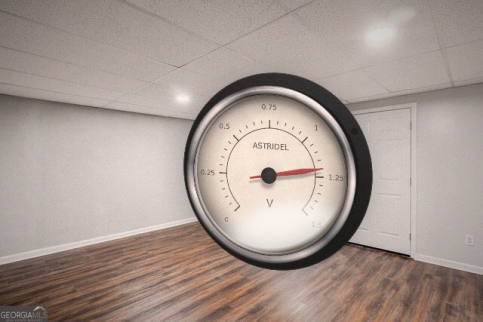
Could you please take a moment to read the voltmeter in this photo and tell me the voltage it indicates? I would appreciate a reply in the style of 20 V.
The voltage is 1.2 V
